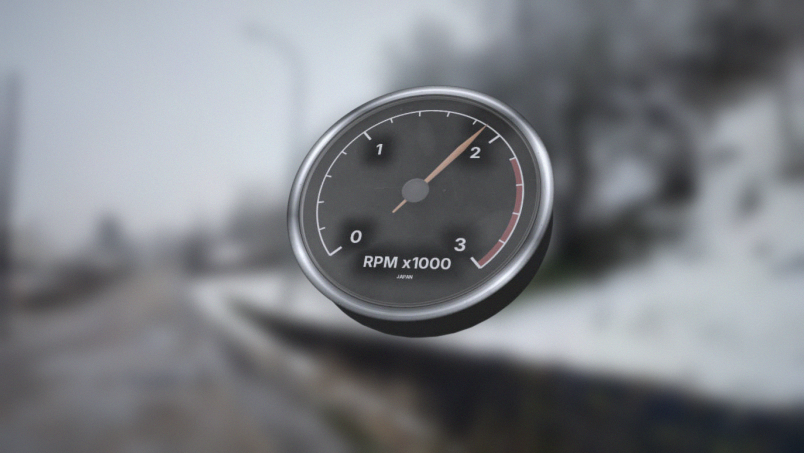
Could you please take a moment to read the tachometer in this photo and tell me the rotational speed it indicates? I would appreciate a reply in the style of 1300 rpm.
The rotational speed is 1900 rpm
